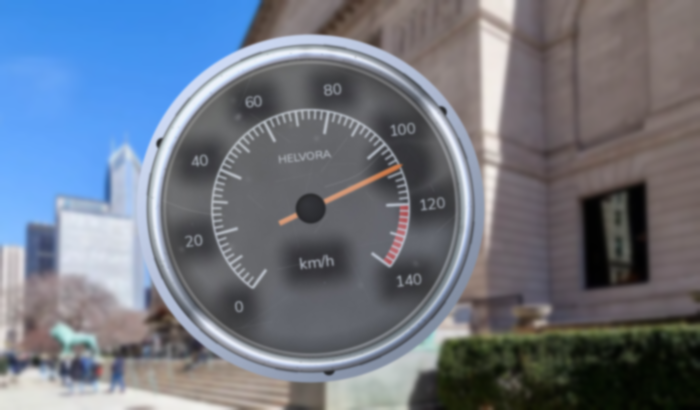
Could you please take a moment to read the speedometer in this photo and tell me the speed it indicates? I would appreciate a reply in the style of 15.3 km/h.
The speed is 108 km/h
